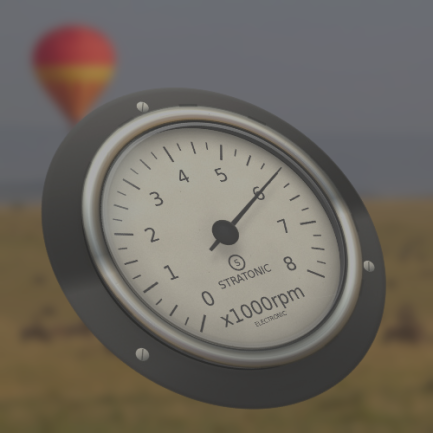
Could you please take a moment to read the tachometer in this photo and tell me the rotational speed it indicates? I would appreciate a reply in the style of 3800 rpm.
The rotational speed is 6000 rpm
